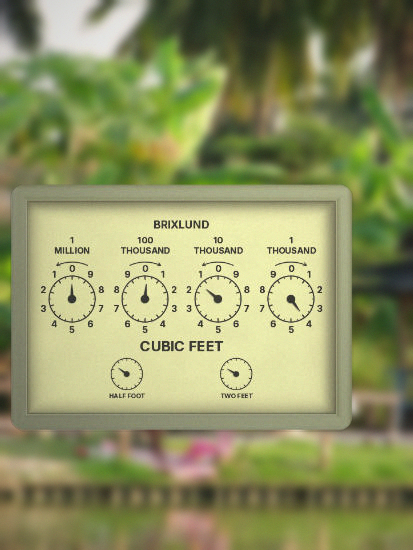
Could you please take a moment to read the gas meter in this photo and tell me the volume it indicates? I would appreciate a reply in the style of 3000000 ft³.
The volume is 1400 ft³
